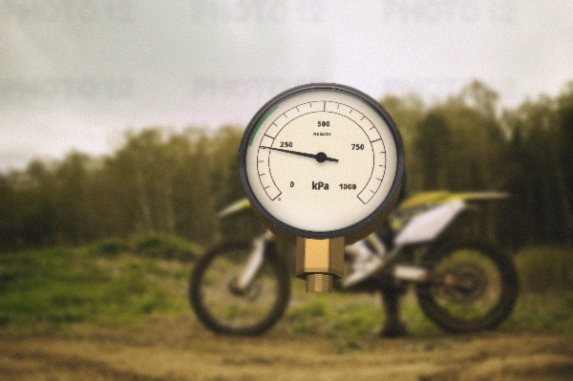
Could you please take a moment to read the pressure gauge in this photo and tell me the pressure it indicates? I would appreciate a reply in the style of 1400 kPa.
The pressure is 200 kPa
